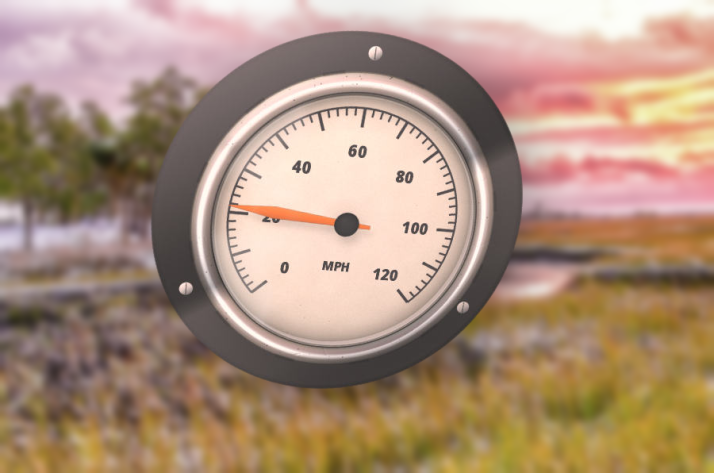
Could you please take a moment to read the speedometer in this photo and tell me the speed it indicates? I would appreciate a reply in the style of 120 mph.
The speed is 22 mph
